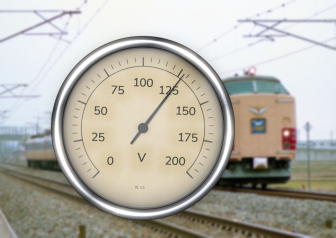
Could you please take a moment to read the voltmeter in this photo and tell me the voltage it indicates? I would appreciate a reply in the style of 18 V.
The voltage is 127.5 V
